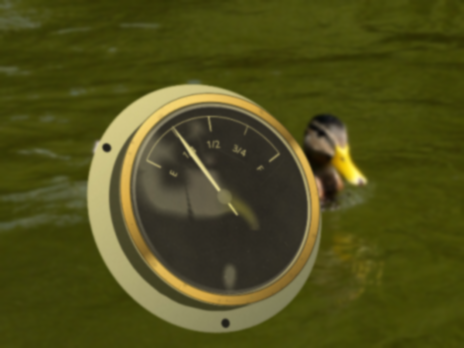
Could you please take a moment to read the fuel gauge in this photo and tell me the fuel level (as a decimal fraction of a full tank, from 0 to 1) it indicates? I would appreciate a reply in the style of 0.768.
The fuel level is 0.25
